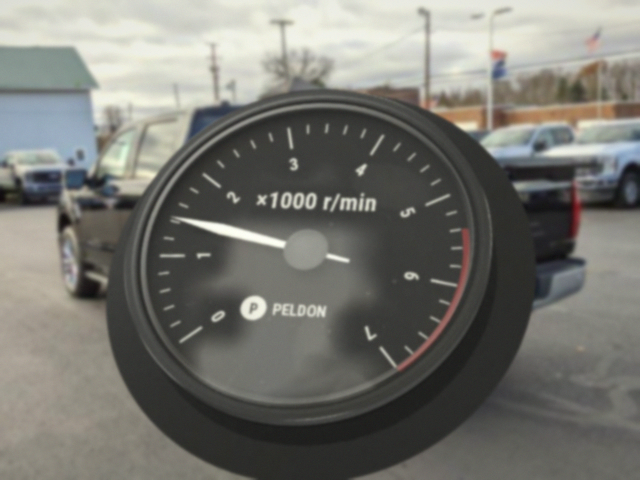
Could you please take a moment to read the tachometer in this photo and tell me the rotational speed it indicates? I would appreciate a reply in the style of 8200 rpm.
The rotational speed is 1400 rpm
